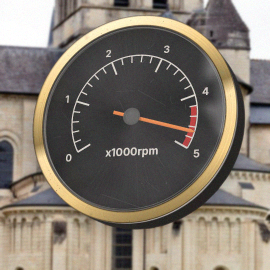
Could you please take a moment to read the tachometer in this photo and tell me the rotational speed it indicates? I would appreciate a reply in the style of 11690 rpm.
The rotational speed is 4700 rpm
